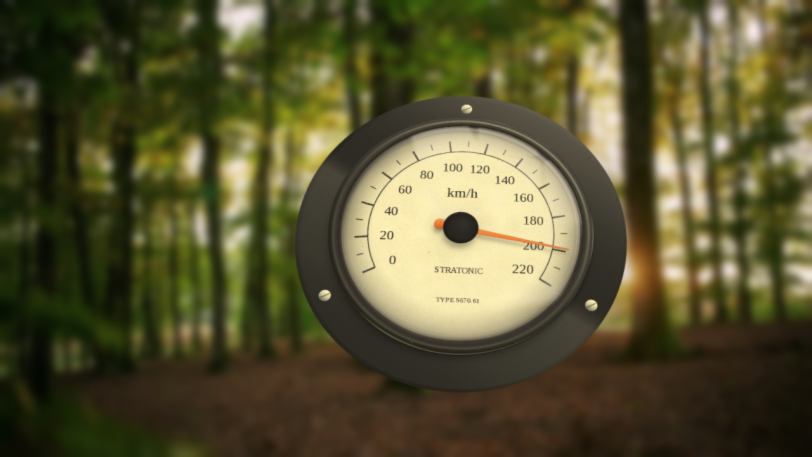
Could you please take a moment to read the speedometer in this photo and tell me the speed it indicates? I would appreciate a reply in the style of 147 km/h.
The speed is 200 km/h
